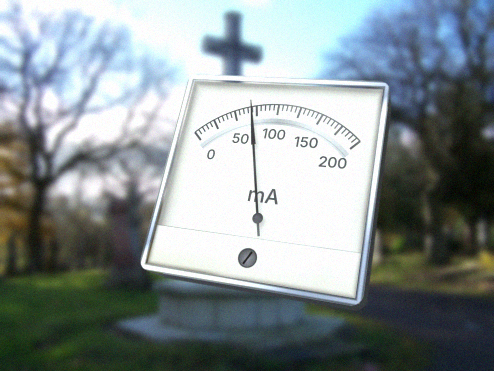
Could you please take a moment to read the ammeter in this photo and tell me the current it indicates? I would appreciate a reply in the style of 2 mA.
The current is 70 mA
